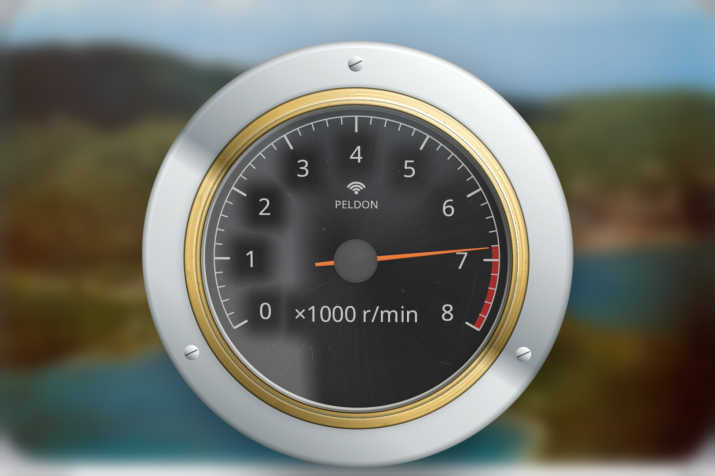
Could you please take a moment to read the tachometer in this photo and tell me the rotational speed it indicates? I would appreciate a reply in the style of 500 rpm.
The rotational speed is 6800 rpm
